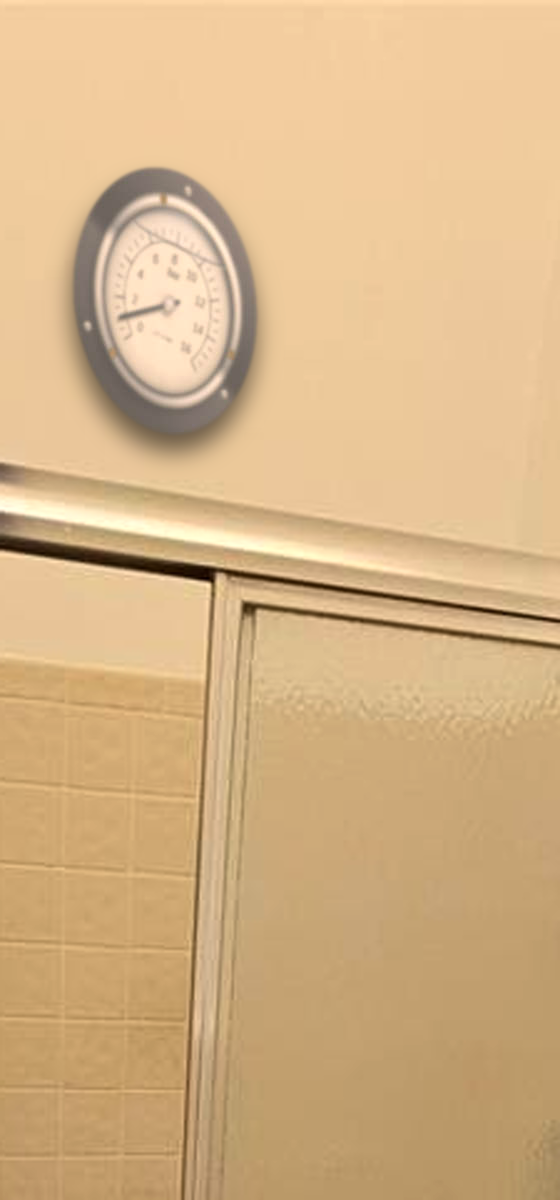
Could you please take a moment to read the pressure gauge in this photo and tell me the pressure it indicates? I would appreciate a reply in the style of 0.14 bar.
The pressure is 1 bar
